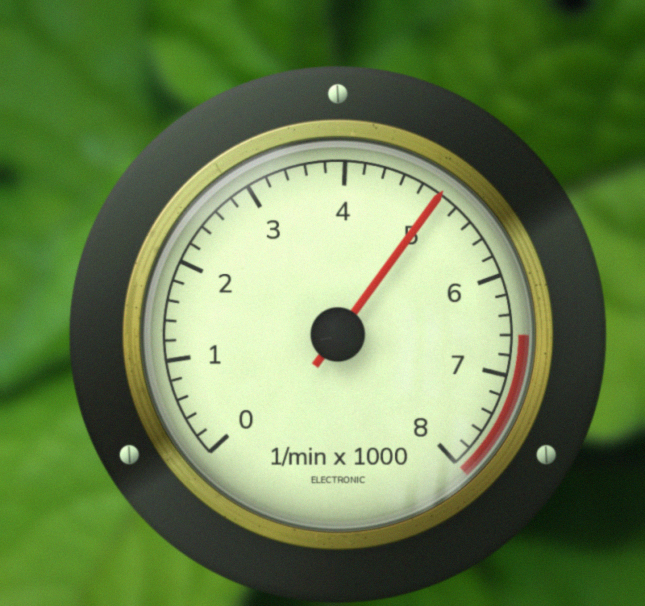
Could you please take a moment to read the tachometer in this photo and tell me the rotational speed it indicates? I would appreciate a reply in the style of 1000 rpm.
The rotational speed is 5000 rpm
